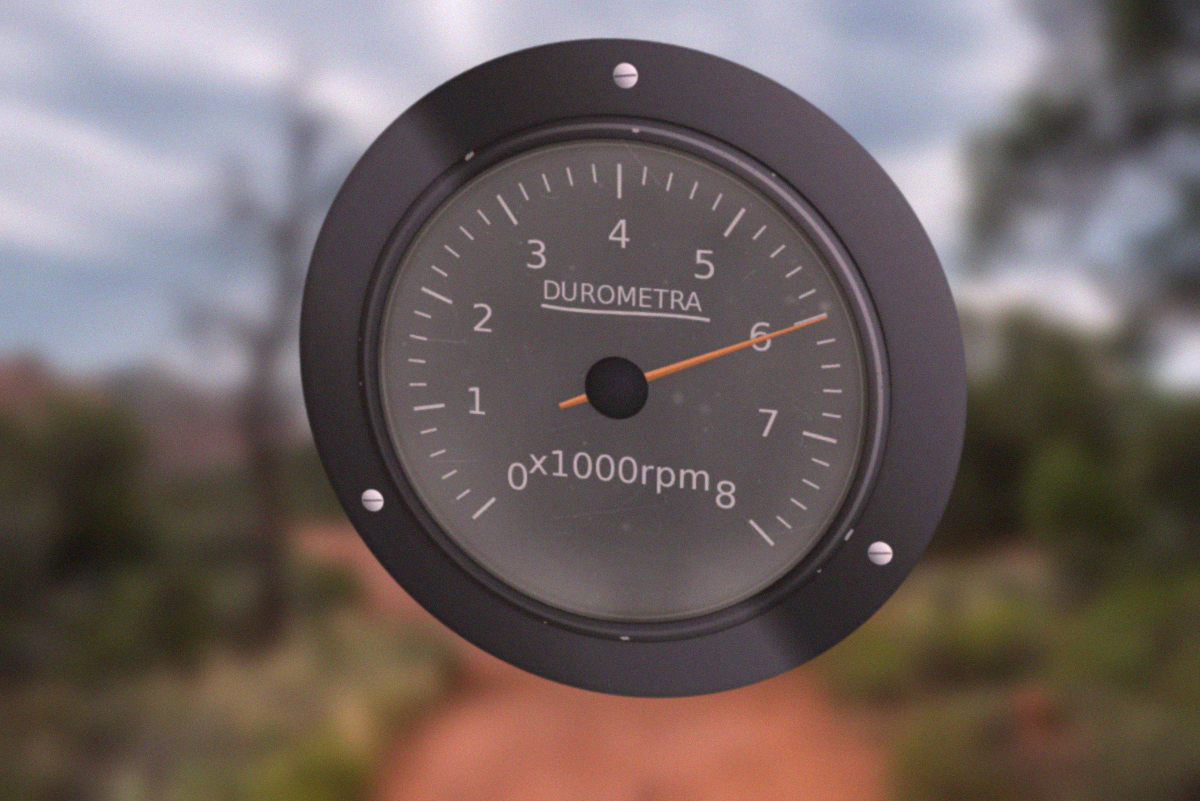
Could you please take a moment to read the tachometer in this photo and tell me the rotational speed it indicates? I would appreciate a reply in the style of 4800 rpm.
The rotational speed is 6000 rpm
